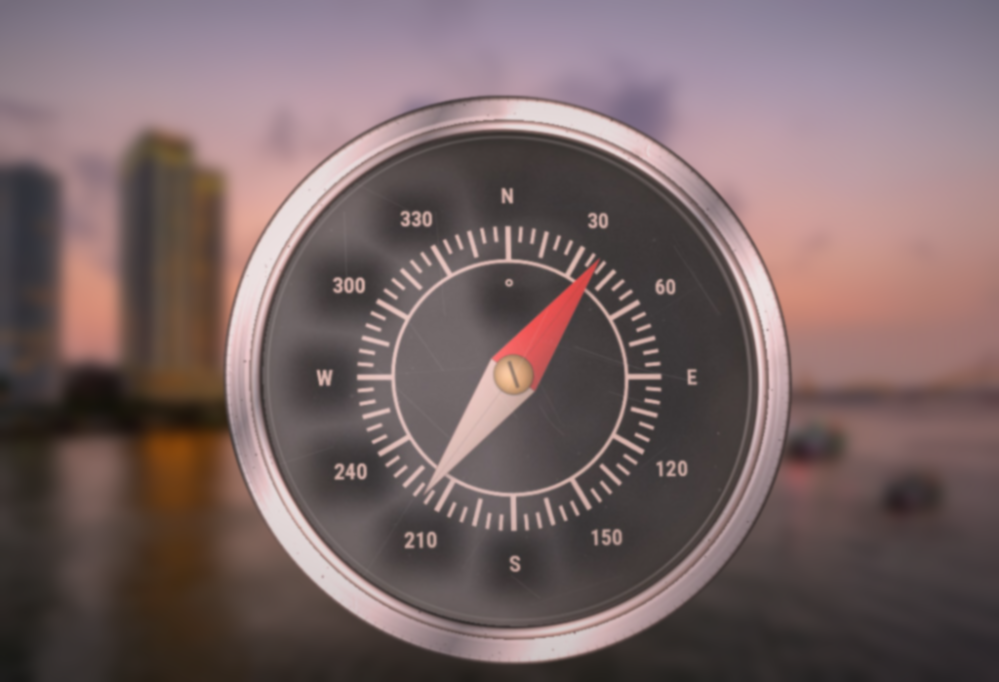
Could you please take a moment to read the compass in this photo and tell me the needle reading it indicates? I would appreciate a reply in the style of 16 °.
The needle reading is 37.5 °
